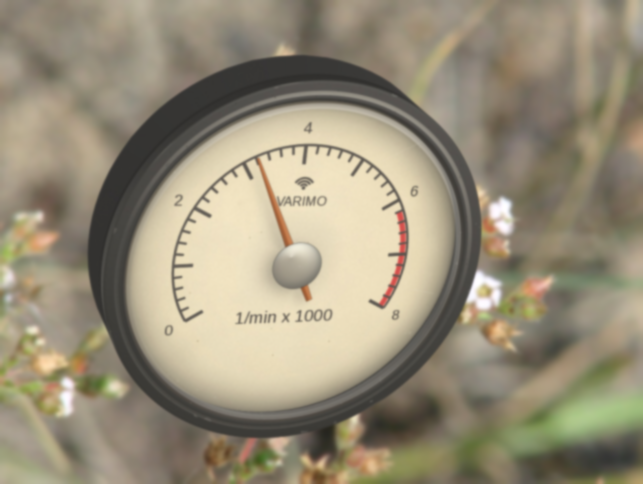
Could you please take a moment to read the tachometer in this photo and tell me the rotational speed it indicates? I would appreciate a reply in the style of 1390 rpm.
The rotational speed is 3200 rpm
